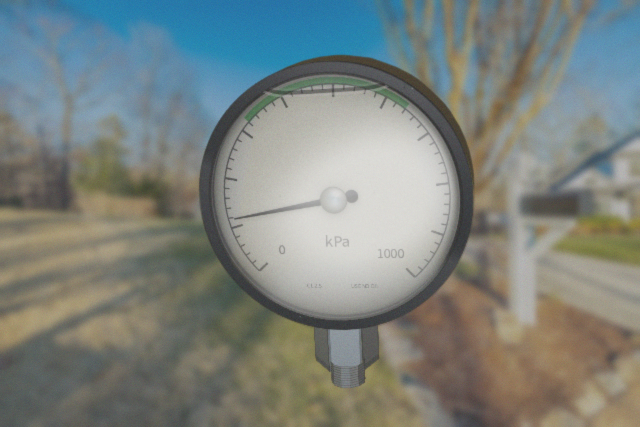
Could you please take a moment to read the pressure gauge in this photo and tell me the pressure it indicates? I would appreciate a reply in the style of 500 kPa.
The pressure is 120 kPa
